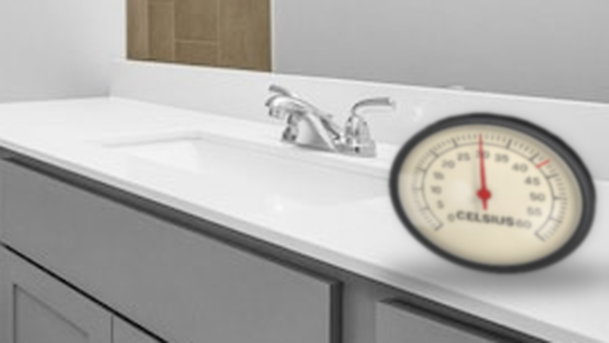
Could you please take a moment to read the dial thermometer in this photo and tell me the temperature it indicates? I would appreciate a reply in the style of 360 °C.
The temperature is 30 °C
